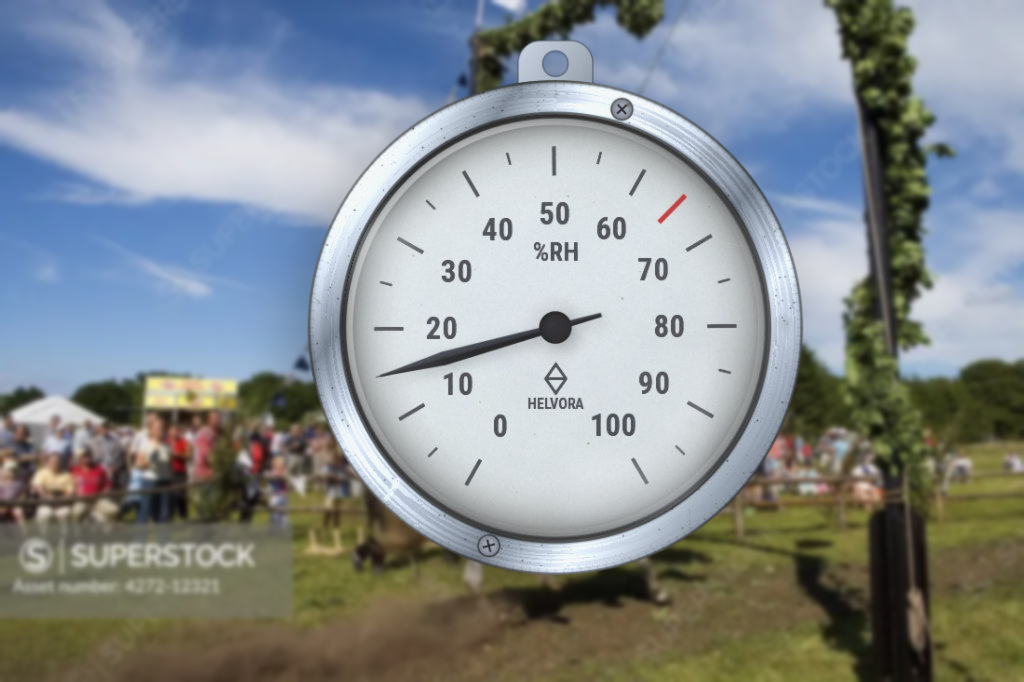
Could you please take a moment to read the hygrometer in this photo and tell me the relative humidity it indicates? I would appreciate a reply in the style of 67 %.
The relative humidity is 15 %
